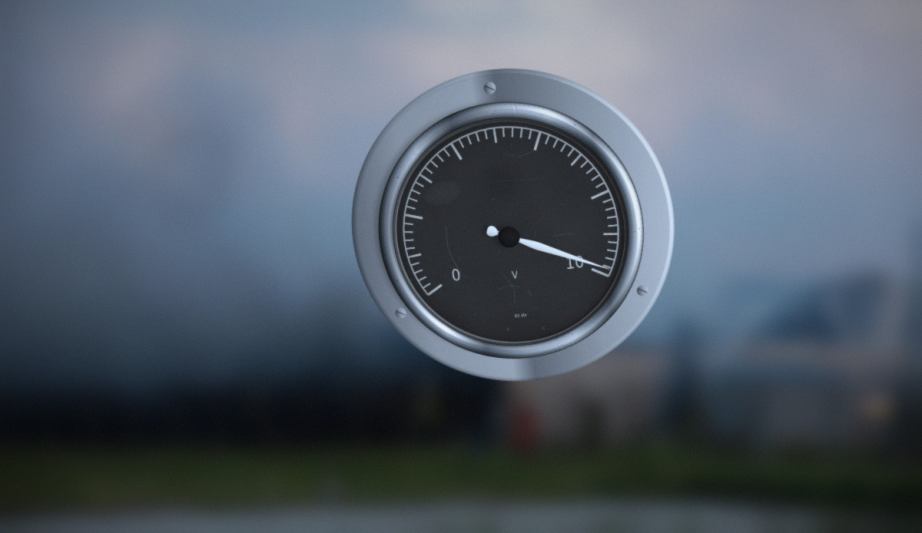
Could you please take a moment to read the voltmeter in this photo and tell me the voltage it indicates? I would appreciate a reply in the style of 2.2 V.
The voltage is 9.8 V
